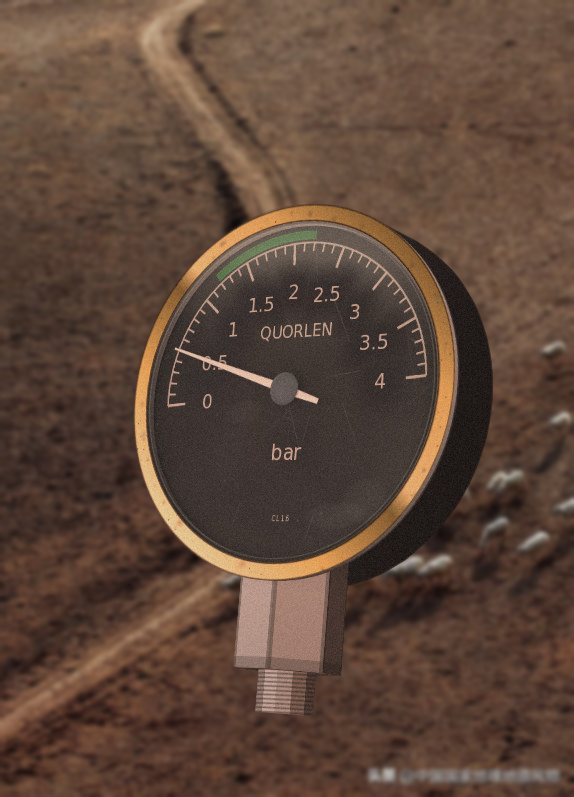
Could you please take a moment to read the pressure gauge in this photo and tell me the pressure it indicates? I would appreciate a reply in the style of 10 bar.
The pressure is 0.5 bar
